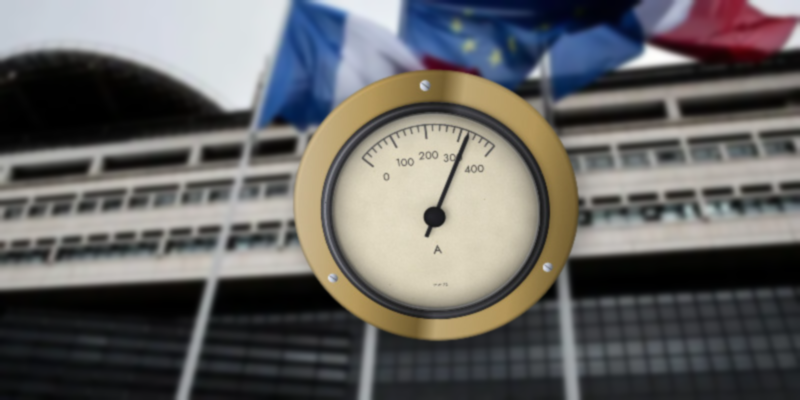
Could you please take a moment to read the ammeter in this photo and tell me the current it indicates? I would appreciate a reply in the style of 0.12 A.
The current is 320 A
